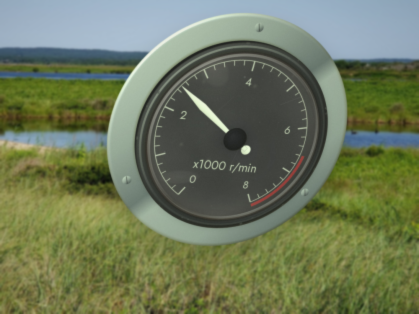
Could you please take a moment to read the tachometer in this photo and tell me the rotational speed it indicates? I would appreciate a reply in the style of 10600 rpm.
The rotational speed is 2500 rpm
